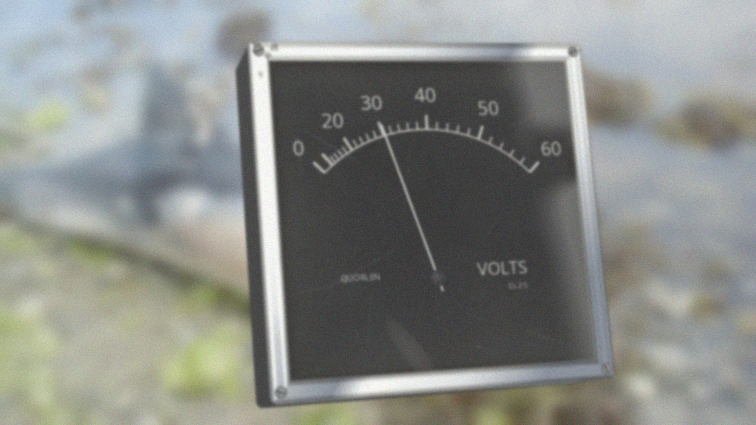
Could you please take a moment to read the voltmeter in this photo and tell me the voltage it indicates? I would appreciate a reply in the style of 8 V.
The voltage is 30 V
